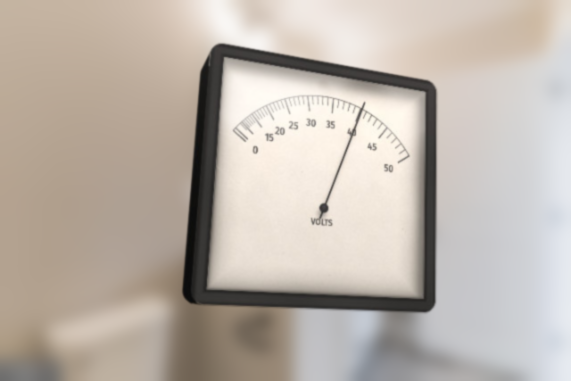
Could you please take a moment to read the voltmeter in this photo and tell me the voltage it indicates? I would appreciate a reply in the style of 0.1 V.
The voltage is 40 V
